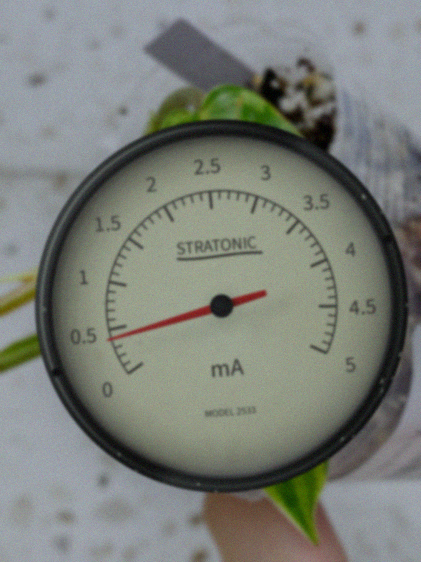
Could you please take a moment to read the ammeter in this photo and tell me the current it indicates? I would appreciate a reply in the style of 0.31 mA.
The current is 0.4 mA
